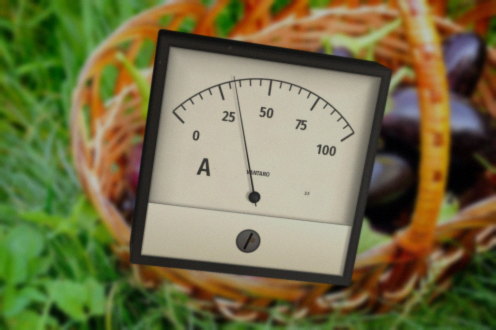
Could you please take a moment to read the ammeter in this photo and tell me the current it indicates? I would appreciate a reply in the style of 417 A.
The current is 32.5 A
